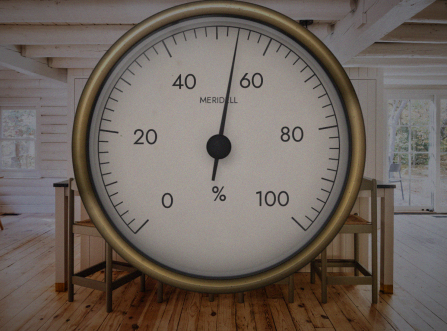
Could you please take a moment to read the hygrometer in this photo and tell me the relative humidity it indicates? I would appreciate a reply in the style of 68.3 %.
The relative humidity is 54 %
